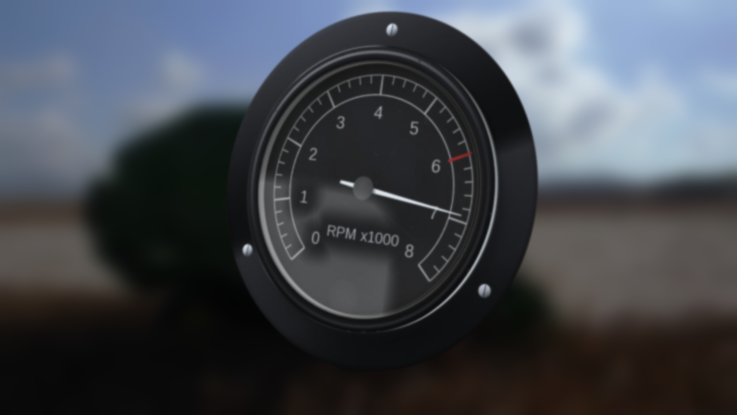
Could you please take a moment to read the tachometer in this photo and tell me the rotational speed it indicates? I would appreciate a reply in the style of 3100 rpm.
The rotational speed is 6900 rpm
